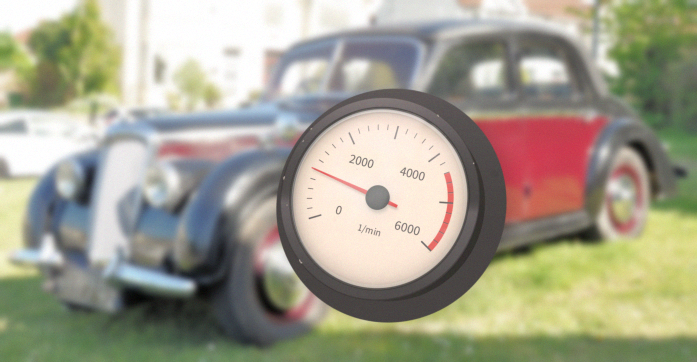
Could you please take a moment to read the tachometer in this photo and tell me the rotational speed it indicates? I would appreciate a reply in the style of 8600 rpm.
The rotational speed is 1000 rpm
